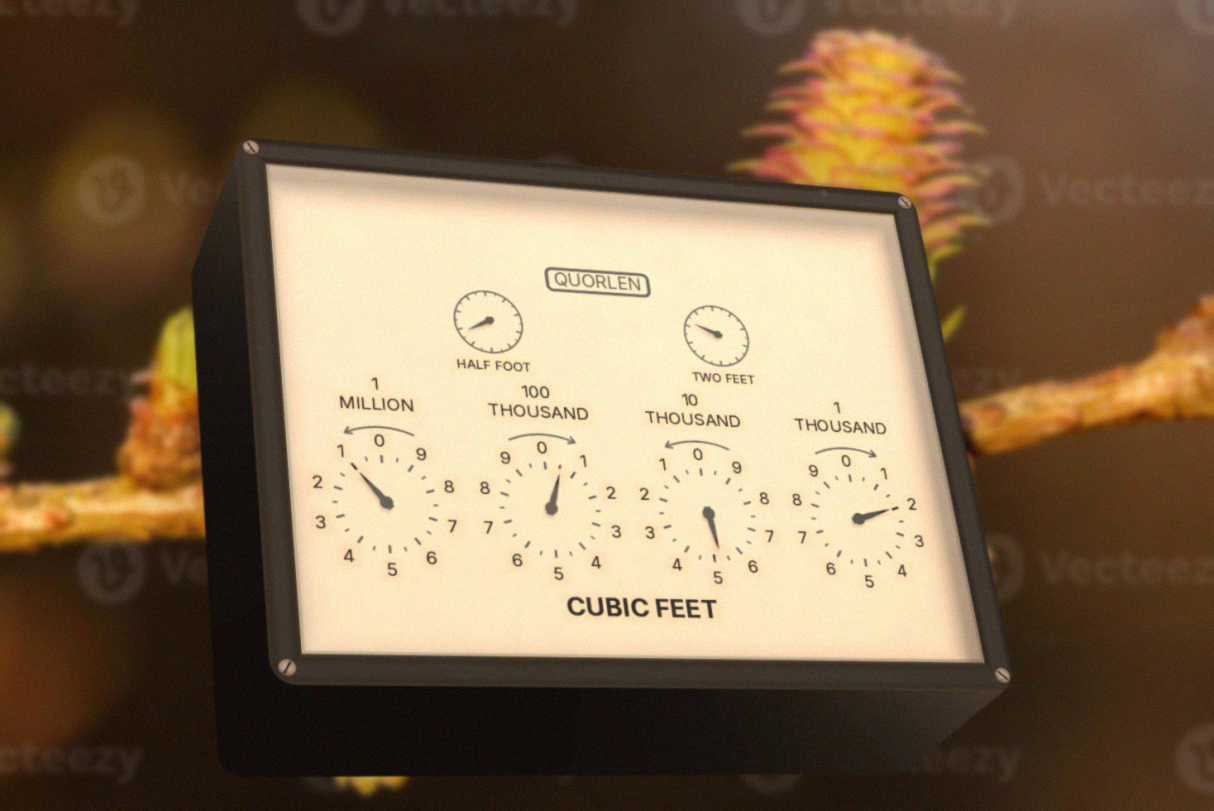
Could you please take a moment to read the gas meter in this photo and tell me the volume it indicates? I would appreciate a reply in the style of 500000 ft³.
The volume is 105200 ft³
